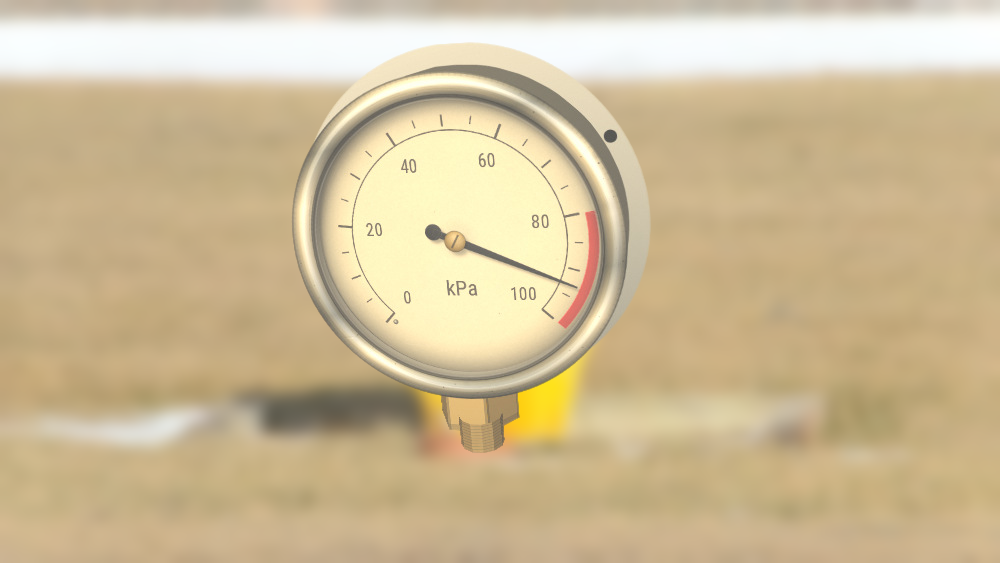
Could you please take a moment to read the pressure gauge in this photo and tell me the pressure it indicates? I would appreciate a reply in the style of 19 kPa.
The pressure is 92.5 kPa
